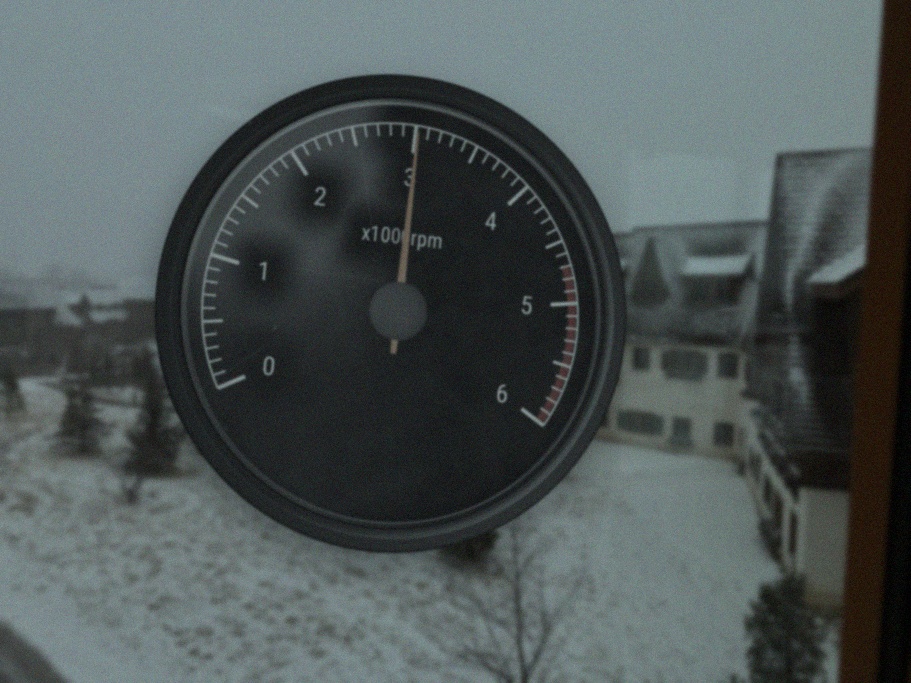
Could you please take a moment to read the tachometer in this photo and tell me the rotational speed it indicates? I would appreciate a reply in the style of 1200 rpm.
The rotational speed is 3000 rpm
